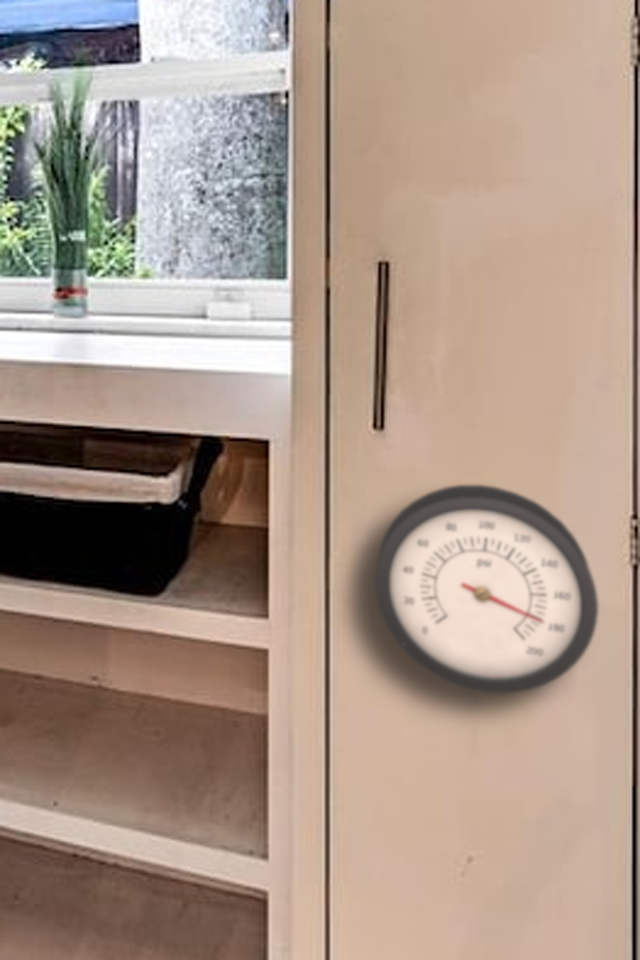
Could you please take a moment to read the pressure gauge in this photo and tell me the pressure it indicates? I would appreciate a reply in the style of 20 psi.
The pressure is 180 psi
